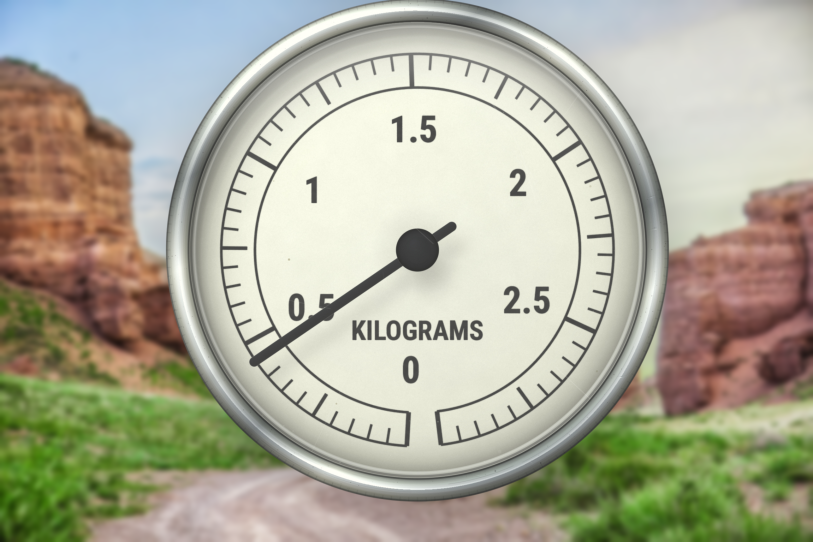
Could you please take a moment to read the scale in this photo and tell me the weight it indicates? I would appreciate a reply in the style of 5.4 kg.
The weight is 0.45 kg
